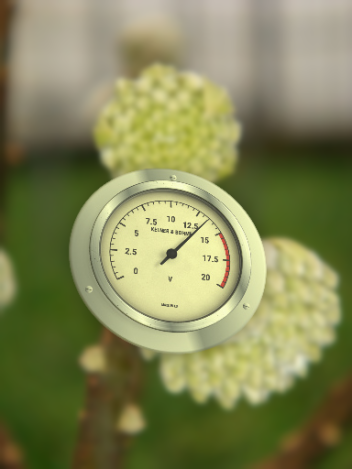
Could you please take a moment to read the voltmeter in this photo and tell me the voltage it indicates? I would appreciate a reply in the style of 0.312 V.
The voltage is 13.5 V
